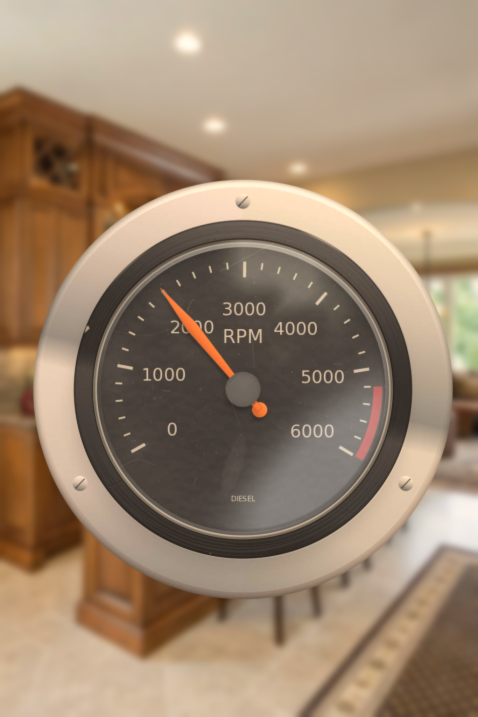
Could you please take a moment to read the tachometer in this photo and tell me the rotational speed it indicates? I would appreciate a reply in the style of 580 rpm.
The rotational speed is 2000 rpm
